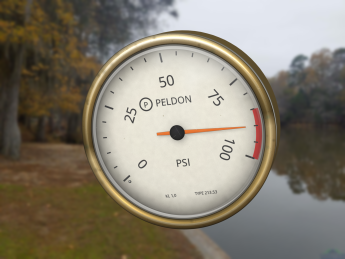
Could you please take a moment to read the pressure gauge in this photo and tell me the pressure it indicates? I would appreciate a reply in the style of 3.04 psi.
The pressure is 90 psi
